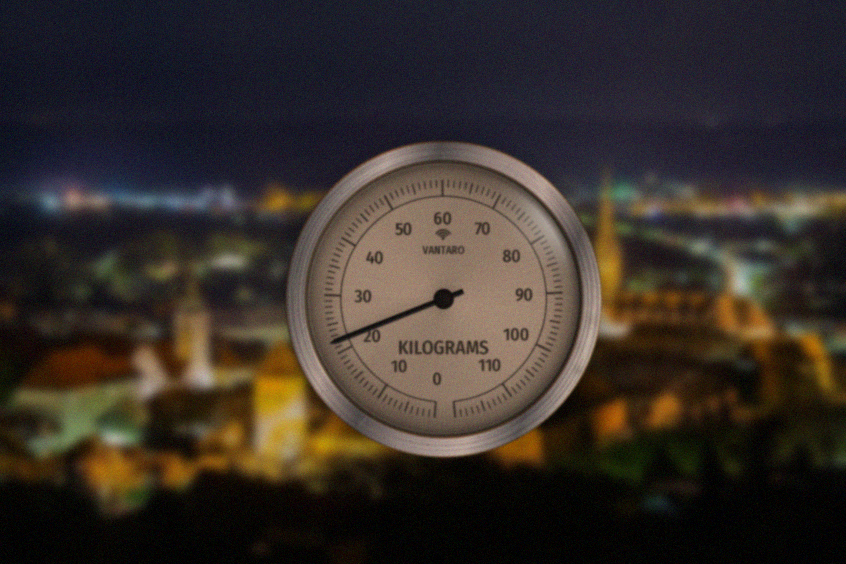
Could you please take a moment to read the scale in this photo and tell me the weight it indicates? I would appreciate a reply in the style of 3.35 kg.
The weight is 22 kg
